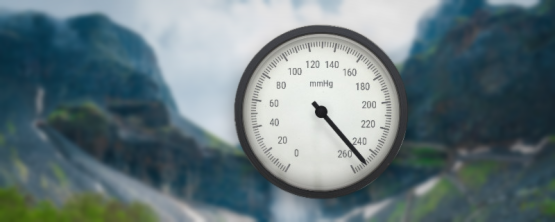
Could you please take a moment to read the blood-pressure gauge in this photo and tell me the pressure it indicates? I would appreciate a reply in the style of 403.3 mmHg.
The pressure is 250 mmHg
